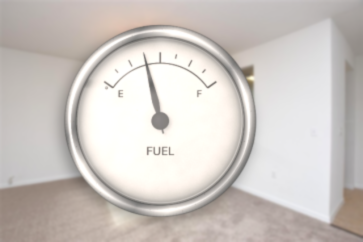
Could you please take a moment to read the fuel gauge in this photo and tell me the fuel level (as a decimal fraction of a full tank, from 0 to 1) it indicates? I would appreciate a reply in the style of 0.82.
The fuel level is 0.375
